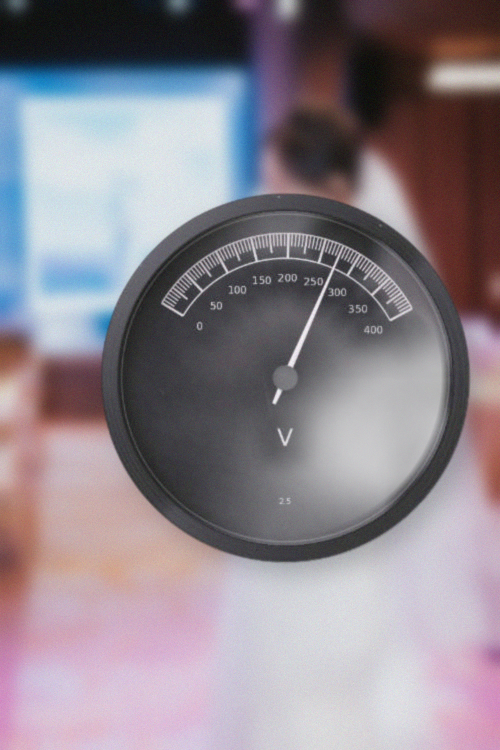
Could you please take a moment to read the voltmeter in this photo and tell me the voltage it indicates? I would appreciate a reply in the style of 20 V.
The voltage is 275 V
